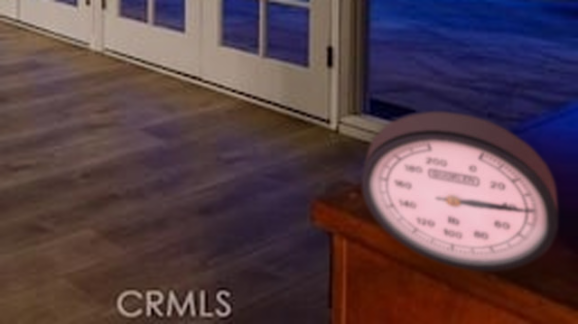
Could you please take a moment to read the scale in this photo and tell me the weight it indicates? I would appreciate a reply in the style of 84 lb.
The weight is 40 lb
